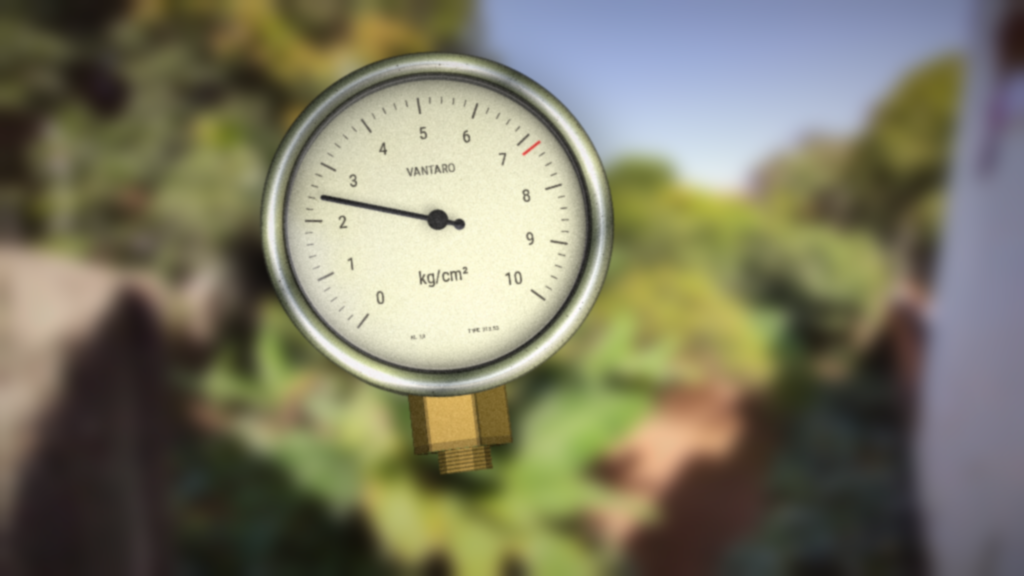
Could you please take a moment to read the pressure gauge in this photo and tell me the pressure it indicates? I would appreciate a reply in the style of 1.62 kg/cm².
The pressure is 2.4 kg/cm²
